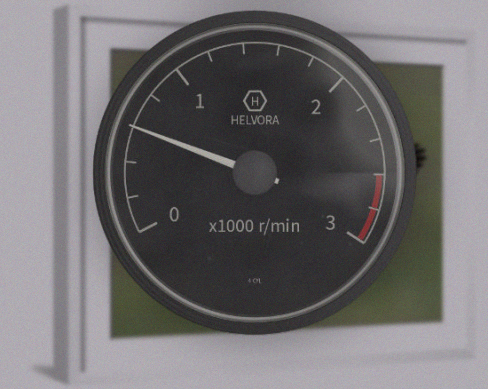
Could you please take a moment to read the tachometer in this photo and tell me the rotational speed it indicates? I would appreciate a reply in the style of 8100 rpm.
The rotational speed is 600 rpm
